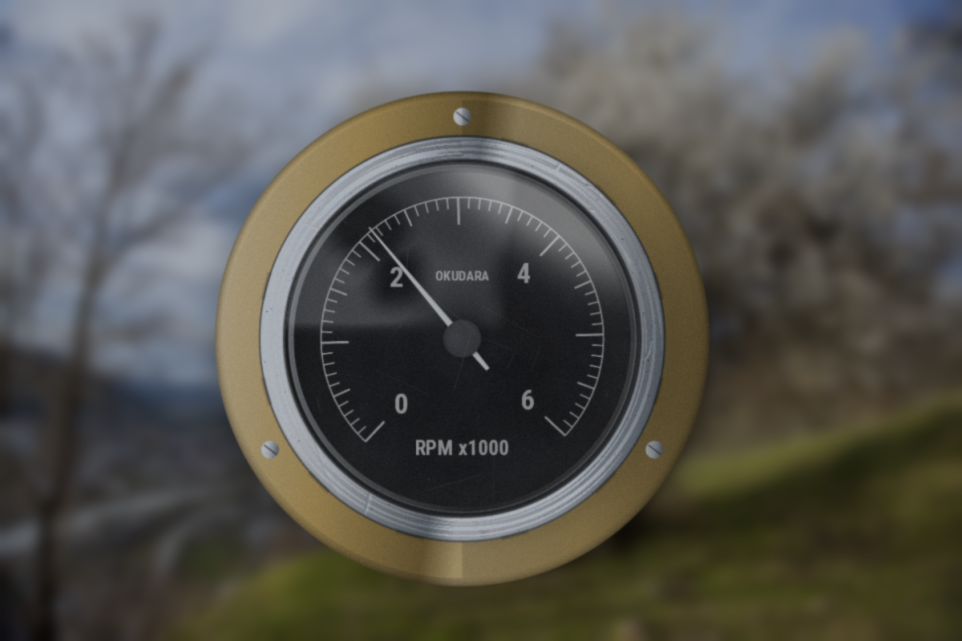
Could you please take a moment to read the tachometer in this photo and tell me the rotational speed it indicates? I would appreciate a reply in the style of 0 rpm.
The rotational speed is 2150 rpm
